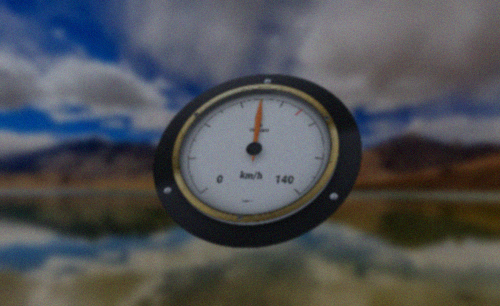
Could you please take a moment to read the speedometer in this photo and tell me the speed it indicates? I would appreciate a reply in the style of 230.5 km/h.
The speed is 70 km/h
